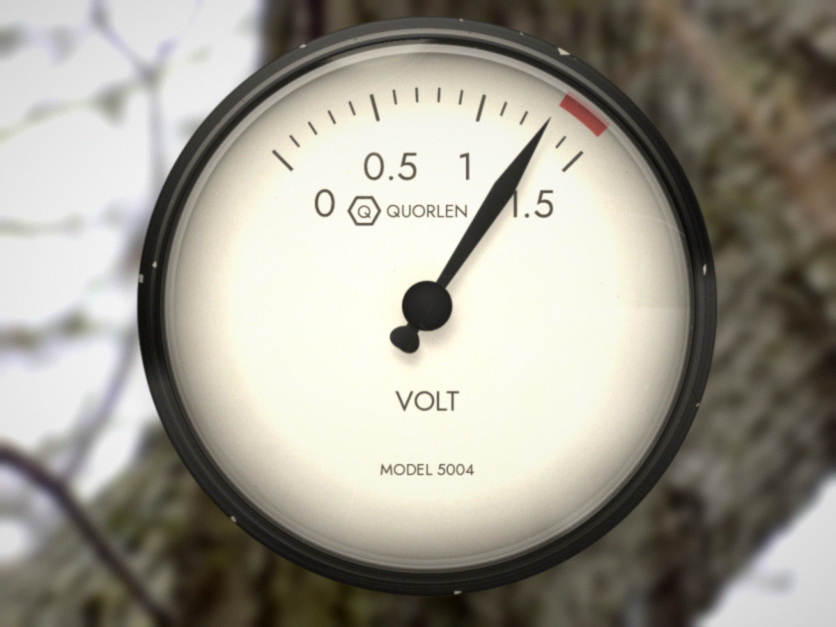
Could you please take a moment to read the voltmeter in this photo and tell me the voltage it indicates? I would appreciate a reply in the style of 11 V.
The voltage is 1.3 V
